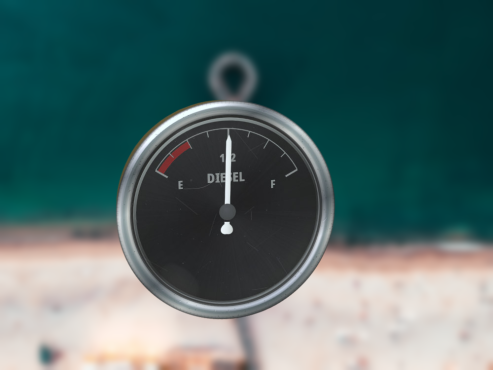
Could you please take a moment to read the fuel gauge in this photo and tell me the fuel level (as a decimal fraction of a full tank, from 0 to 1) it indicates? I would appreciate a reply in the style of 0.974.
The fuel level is 0.5
